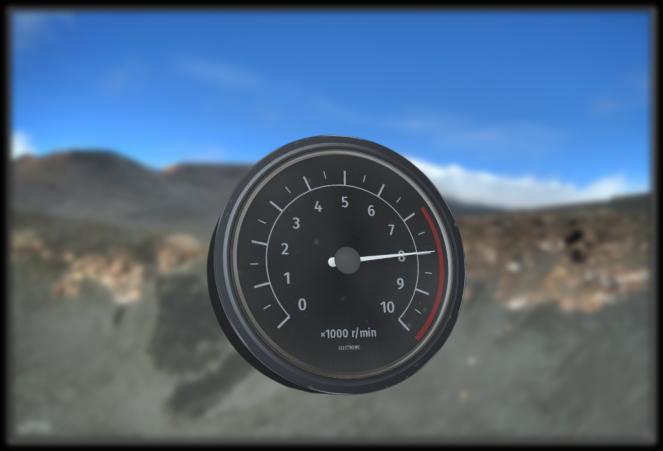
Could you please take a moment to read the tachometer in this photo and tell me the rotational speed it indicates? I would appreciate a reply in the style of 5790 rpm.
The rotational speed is 8000 rpm
